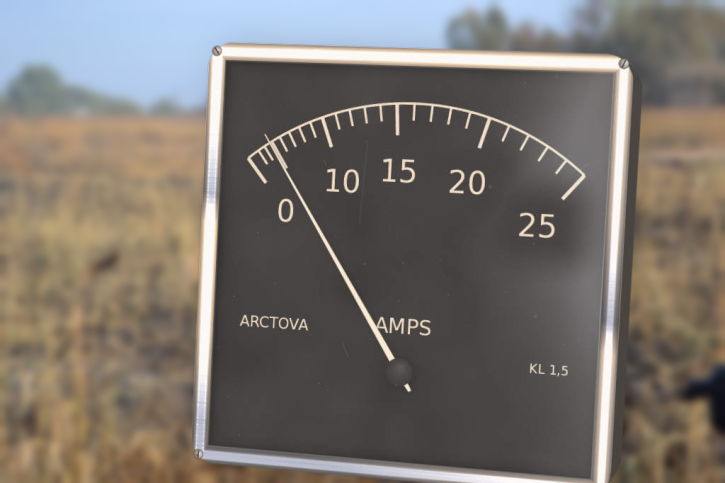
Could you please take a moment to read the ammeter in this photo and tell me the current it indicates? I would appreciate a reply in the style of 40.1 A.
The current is 5 A
